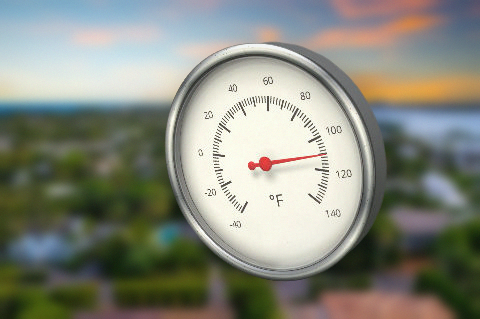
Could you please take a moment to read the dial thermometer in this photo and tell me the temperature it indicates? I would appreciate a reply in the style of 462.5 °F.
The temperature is 110 °F
